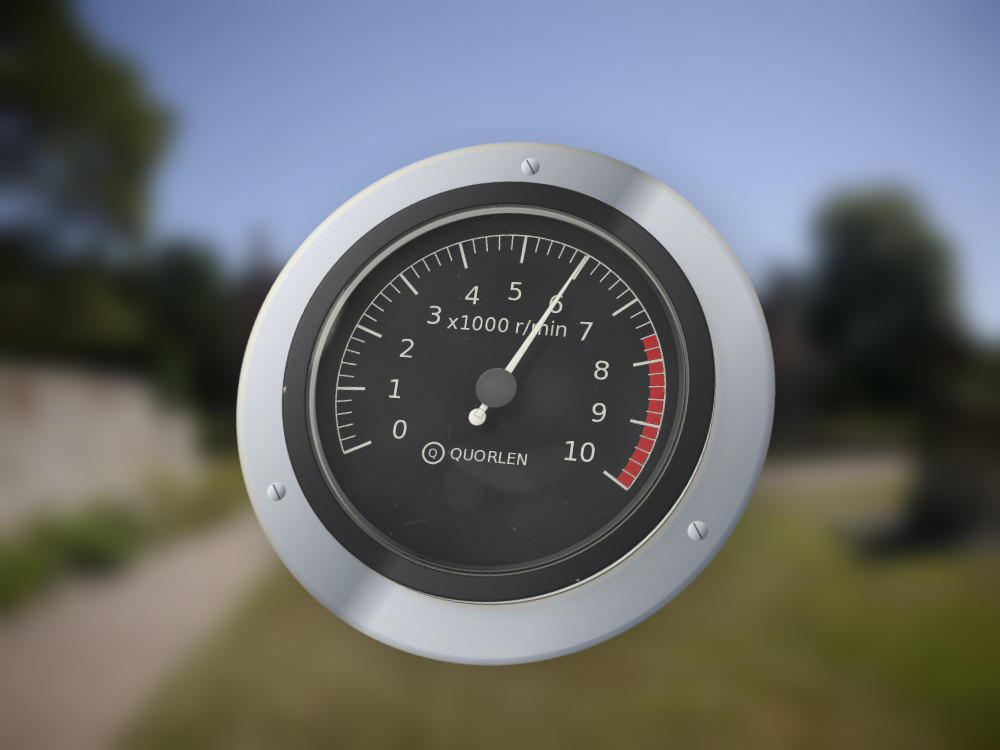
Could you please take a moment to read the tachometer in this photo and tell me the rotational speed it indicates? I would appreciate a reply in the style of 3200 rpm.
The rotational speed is 6000 rpm
